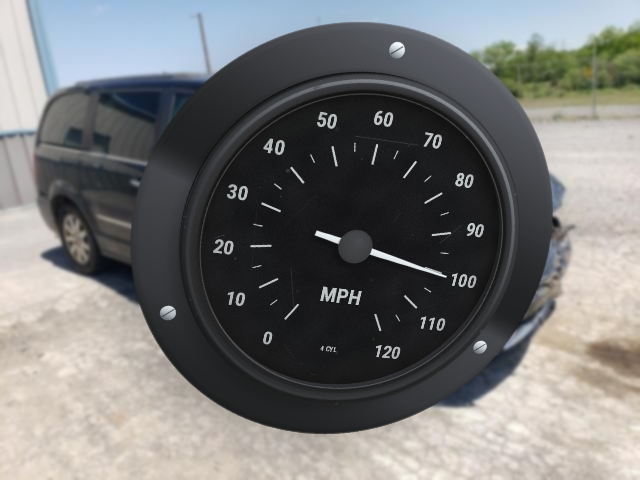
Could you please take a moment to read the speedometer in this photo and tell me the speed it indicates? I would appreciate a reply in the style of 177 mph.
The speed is 100 mph
